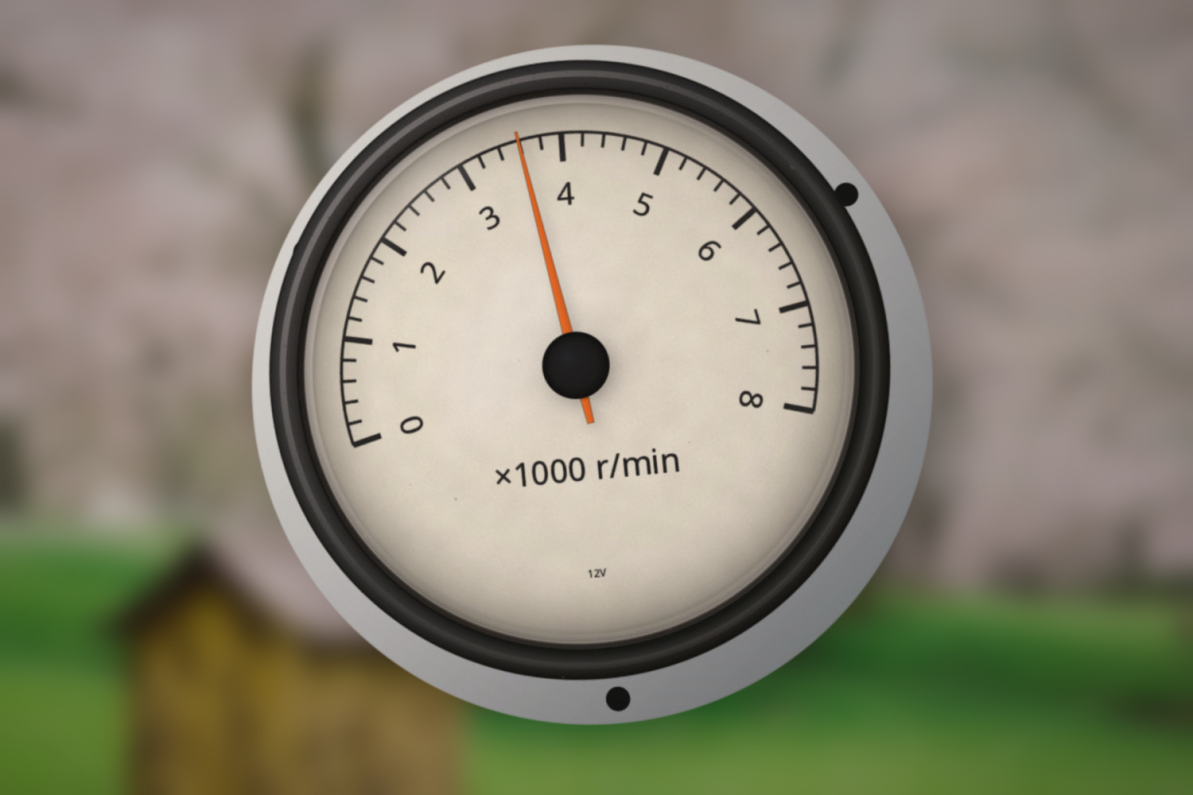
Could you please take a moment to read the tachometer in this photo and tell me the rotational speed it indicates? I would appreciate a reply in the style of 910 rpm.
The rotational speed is 3600 rpm
